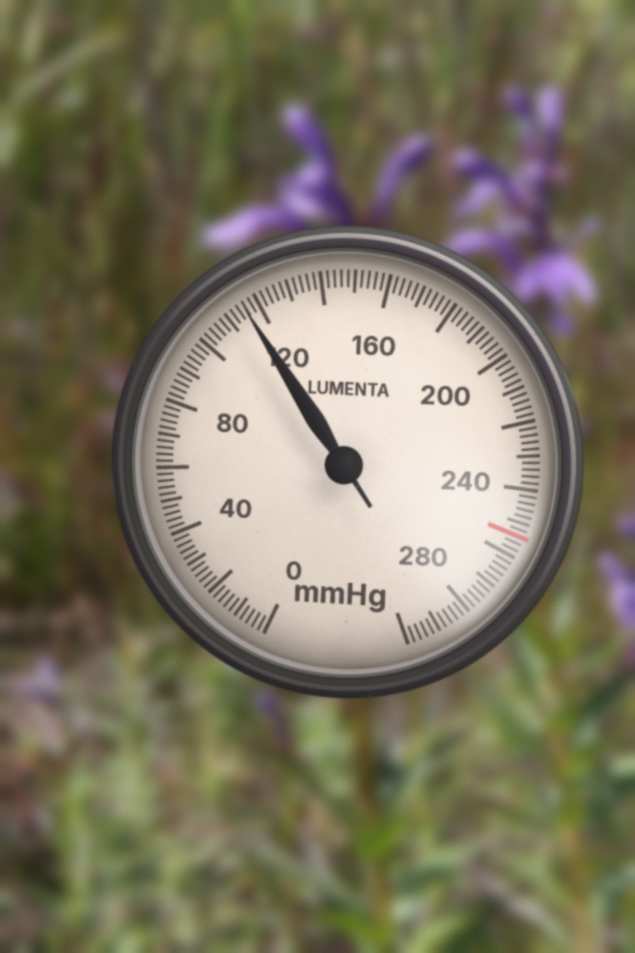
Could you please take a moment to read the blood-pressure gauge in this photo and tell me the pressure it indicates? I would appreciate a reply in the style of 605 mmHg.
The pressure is 116 mmHg
